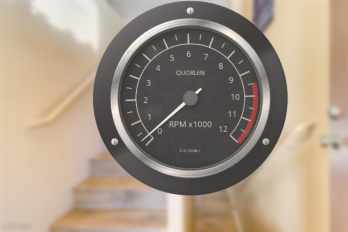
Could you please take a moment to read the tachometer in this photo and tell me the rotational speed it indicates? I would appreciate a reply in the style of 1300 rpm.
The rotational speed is 250 rpm
